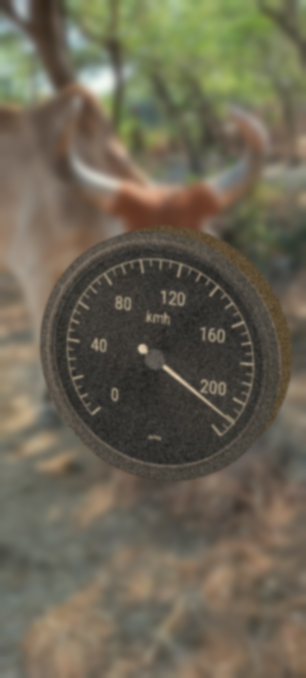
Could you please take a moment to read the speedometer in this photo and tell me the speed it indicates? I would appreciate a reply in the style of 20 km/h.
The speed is 210 km/h
